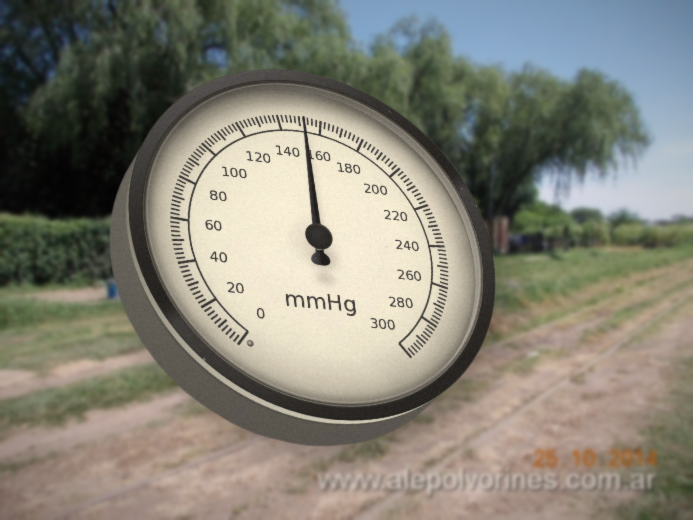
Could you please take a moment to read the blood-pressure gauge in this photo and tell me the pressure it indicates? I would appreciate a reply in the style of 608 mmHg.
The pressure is 150 mmHg
